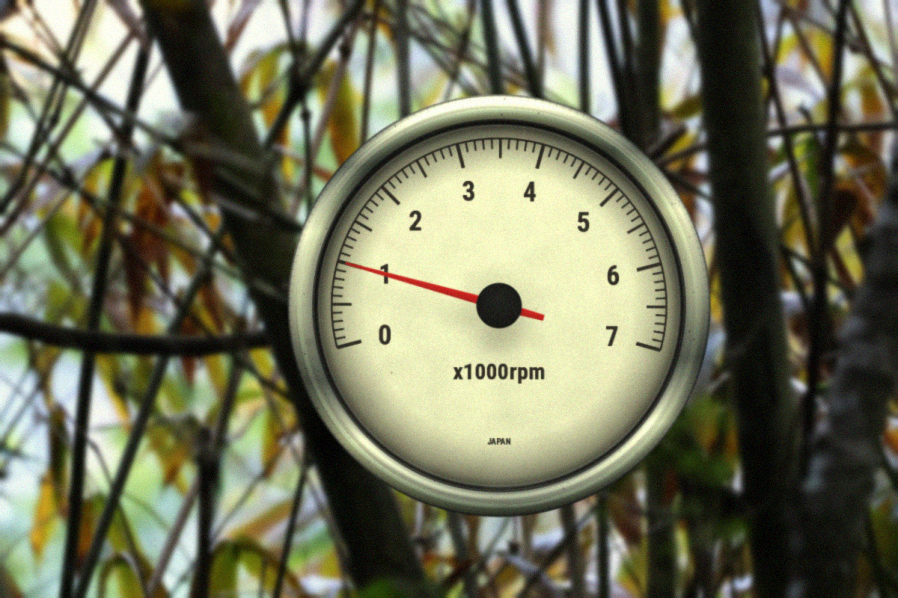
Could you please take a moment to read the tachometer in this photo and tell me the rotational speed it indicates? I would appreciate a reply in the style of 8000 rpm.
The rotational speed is 1000 rpm
